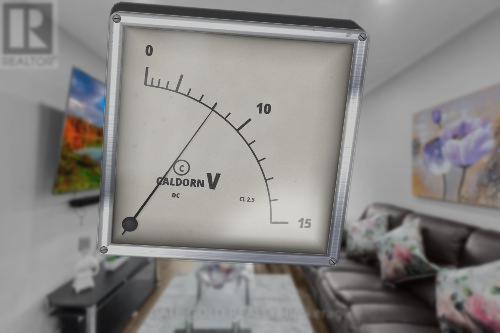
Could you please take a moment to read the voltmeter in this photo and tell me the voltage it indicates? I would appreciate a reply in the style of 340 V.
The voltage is 8 V
